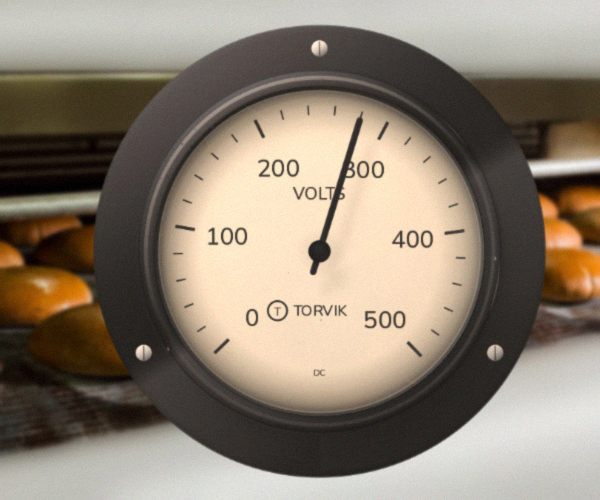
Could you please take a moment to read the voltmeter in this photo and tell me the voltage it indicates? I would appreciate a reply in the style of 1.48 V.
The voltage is 280 V
